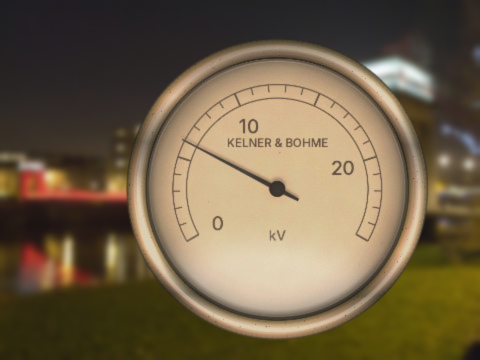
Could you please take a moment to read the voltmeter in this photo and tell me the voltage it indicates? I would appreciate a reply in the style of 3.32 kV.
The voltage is 6 kV
